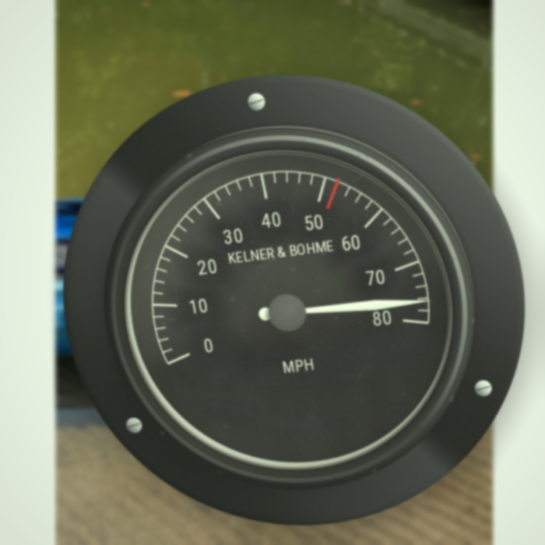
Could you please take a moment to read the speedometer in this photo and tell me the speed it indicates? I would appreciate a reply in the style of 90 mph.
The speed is 76 mph
